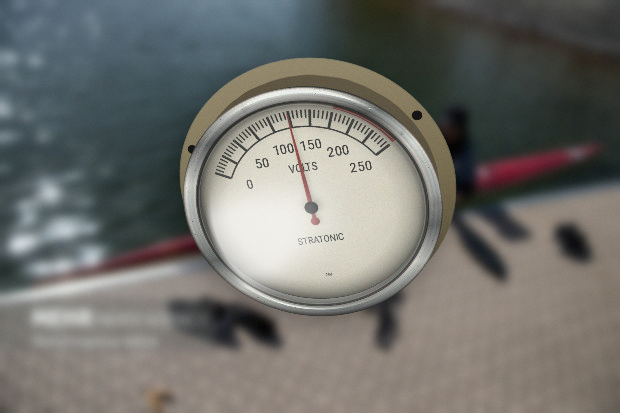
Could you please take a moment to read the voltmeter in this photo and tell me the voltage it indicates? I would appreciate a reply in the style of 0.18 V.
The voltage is 125 V
